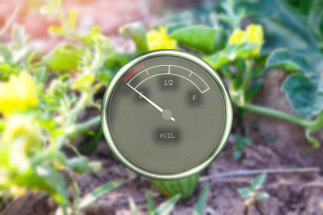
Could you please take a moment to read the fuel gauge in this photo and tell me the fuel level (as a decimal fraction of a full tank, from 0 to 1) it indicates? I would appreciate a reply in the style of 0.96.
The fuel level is 0
